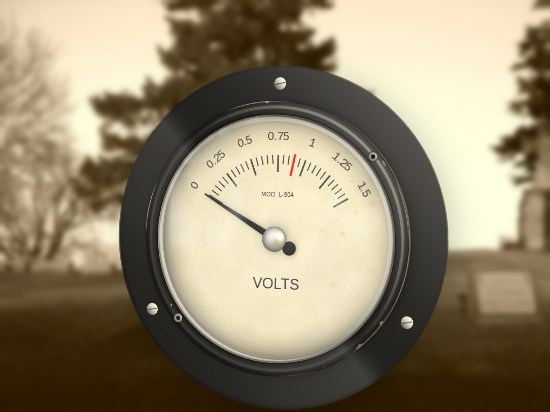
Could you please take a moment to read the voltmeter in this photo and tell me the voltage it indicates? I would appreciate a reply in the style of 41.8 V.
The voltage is 0 V
